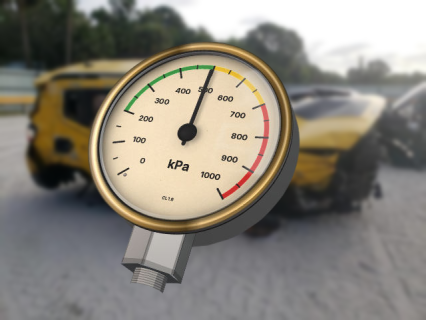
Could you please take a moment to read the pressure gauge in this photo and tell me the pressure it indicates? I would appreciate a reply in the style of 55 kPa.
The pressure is 500 kPa
